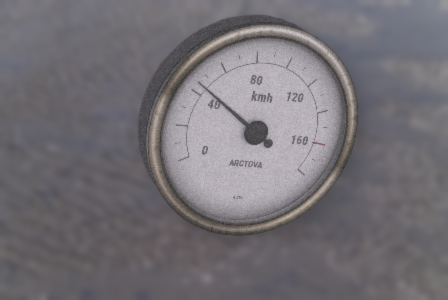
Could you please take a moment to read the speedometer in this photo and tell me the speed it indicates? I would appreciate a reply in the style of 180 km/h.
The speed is 45 km/h
